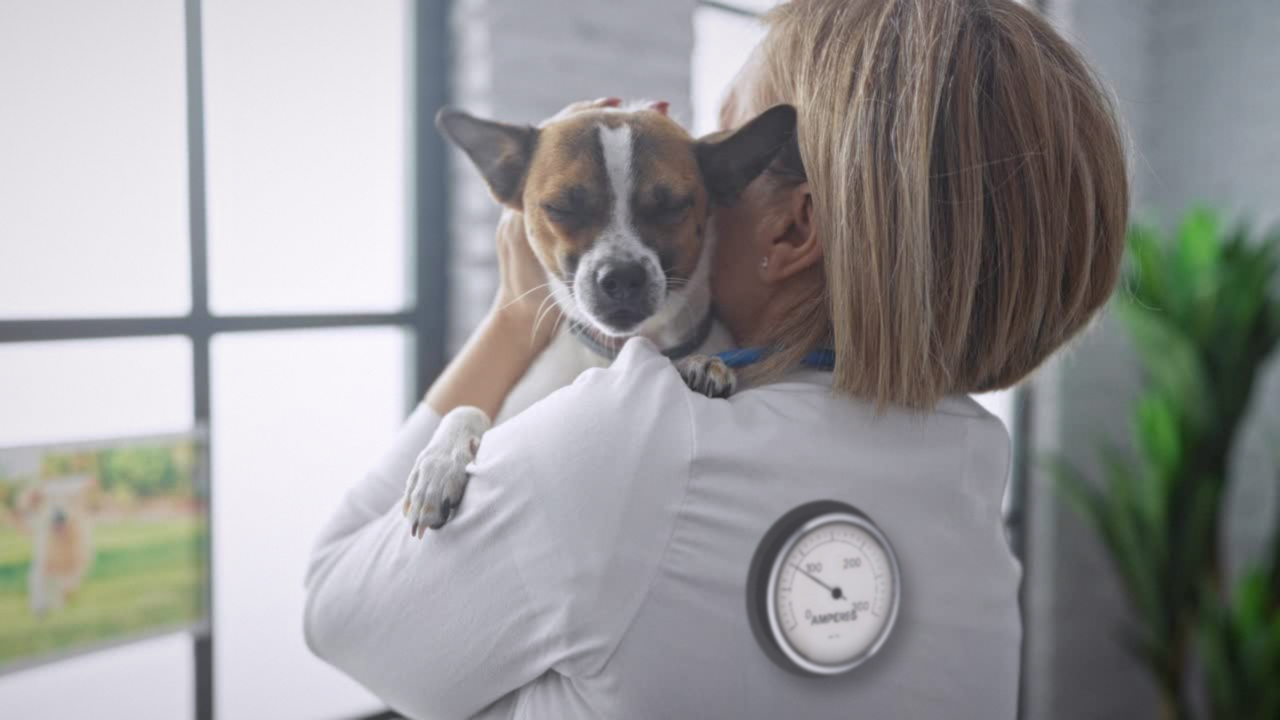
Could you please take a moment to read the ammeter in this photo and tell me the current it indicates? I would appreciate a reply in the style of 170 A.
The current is 80 A
